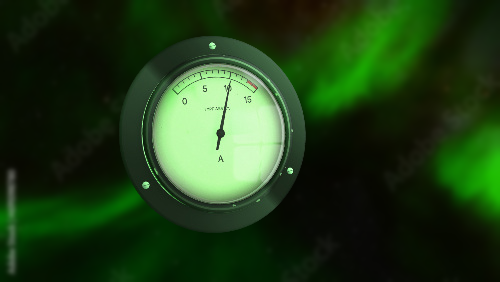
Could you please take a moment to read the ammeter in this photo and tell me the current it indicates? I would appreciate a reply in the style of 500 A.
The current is 10 A
